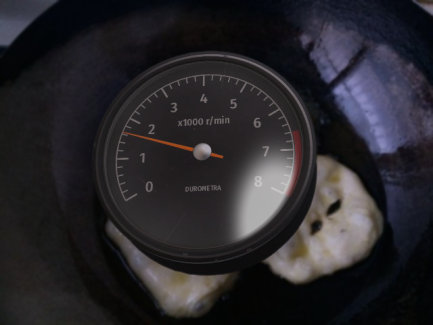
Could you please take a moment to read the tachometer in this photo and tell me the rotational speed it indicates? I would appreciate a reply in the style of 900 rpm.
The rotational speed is 1600 rpm
